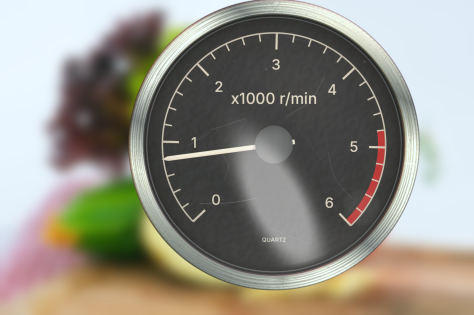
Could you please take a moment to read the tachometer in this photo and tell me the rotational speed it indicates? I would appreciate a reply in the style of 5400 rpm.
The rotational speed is 800 rpm
